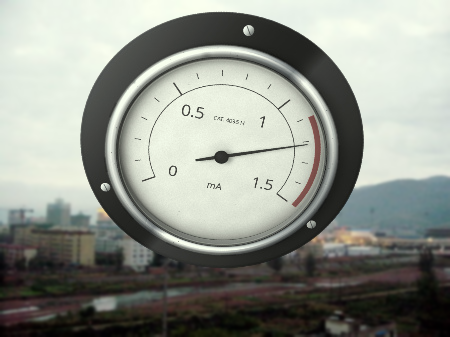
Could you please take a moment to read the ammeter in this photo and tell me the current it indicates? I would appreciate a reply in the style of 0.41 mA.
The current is 1.2 mA
